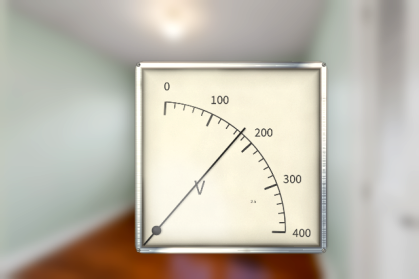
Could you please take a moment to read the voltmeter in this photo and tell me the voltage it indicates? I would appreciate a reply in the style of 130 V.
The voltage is 170 V
